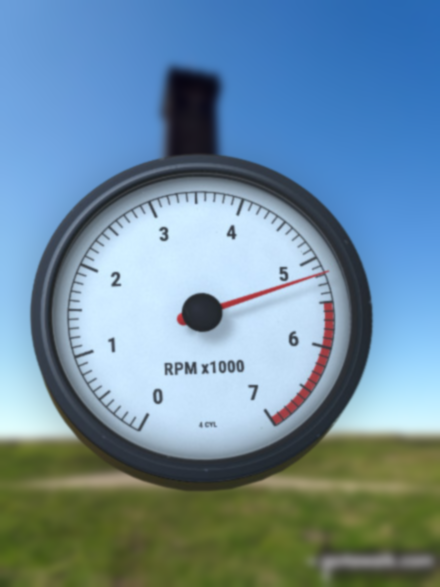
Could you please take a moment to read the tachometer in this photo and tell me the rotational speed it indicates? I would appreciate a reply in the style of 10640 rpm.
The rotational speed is 5200 rpm
